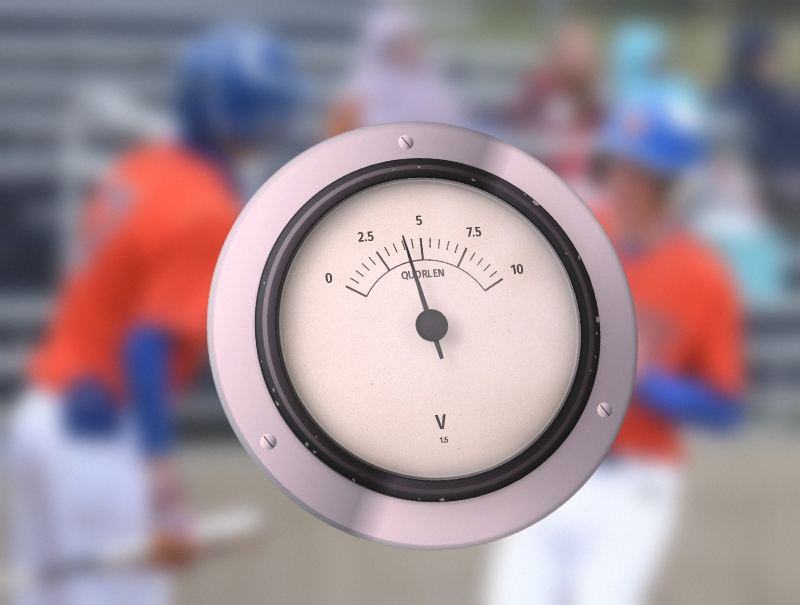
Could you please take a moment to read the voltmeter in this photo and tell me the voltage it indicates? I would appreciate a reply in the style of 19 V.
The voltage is 4 V
